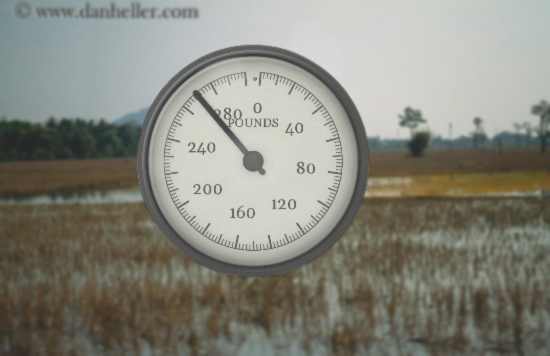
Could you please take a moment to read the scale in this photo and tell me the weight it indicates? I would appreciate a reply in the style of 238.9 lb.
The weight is 270 lb
